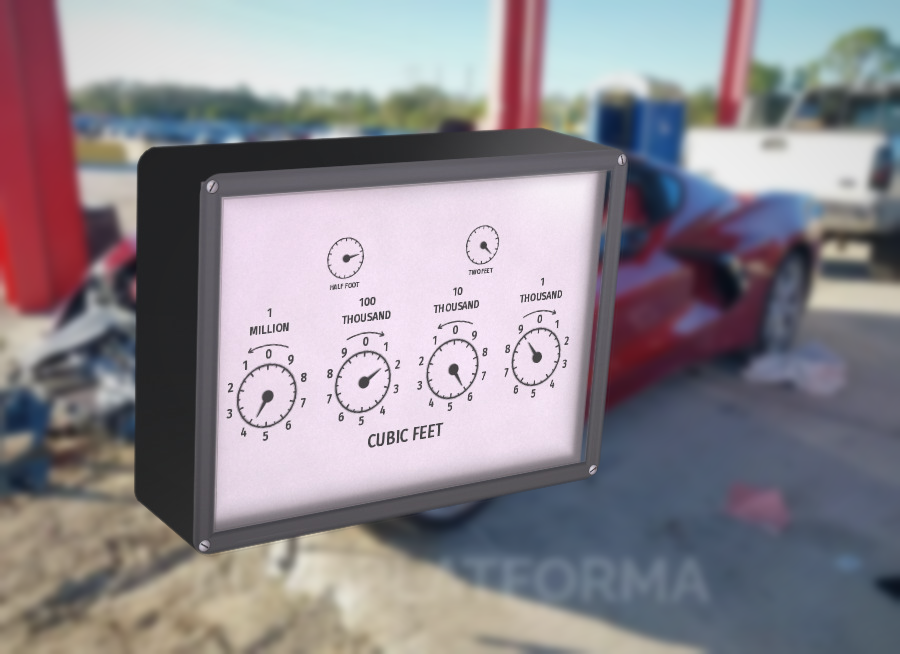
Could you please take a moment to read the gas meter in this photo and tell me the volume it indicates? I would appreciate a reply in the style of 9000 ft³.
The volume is 415900 ft³
